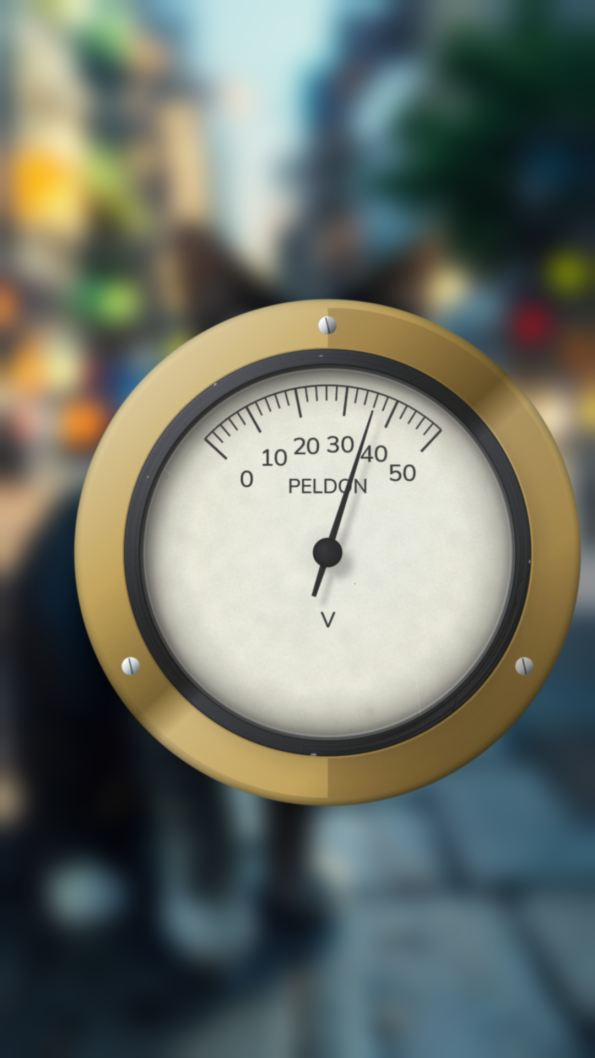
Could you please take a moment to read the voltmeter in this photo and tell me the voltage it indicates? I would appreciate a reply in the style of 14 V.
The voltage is 36 V
